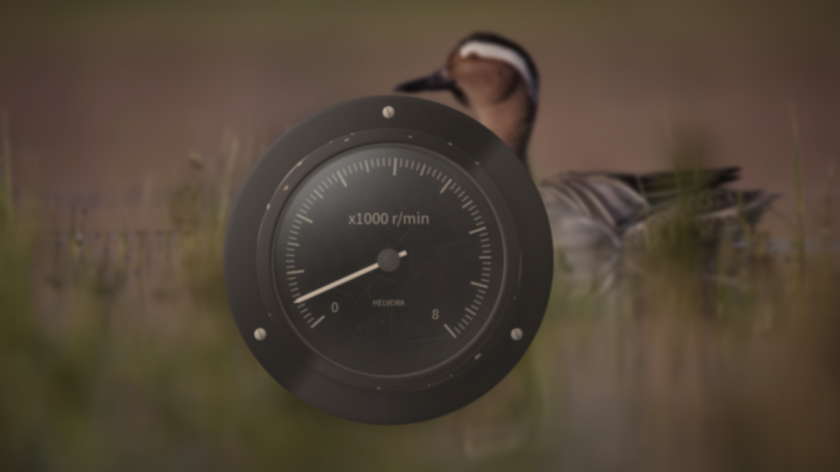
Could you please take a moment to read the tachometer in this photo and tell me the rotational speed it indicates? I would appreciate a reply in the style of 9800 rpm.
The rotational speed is 500 rpm
